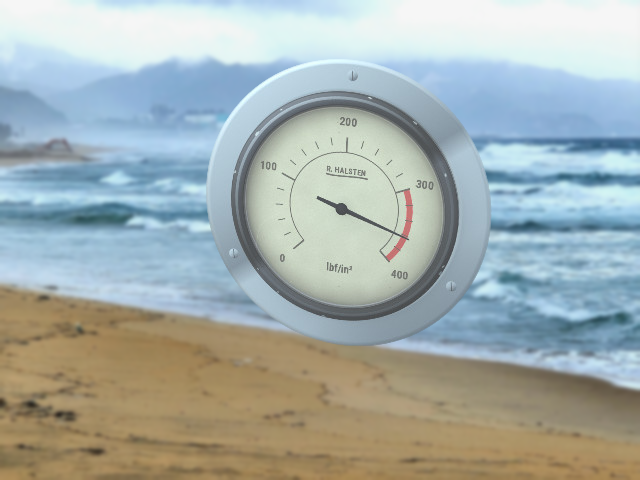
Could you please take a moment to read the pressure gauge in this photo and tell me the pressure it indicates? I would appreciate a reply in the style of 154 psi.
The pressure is 360 psi
